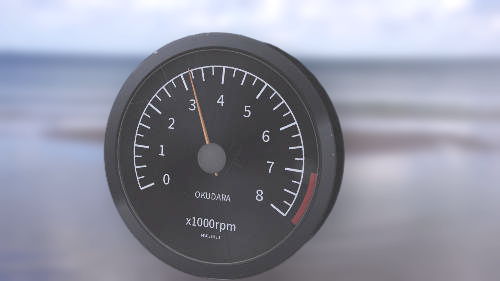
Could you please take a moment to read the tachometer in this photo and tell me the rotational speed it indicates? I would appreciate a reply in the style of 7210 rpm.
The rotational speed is 3250 rpm
